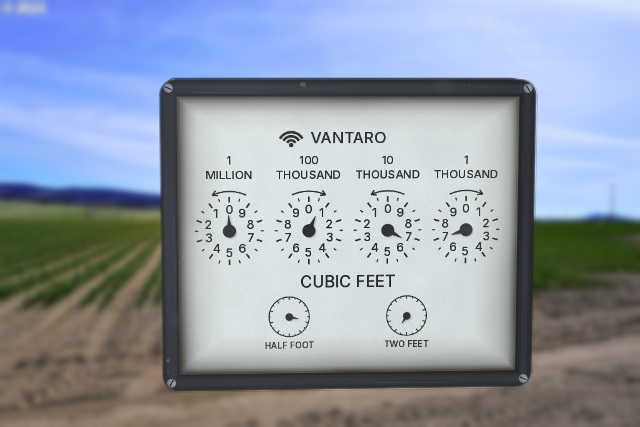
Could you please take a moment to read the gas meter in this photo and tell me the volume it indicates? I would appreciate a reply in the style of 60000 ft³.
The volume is 6700 ft³
